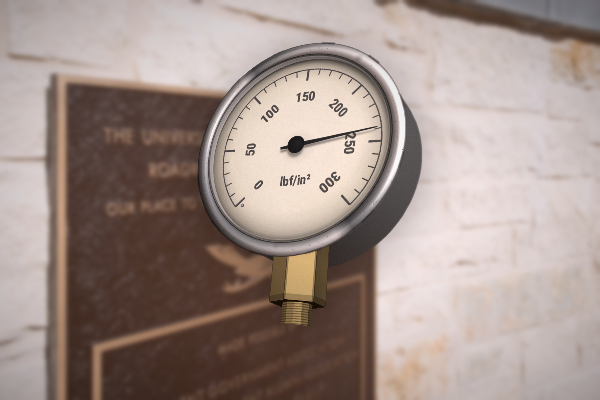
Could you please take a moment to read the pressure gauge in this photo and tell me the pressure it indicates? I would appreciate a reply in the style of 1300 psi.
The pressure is 240 psi
